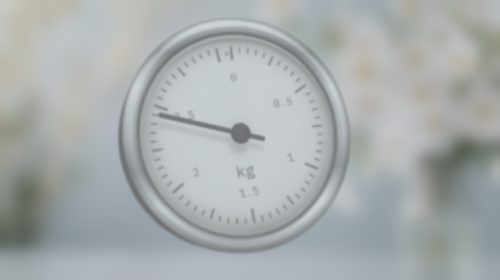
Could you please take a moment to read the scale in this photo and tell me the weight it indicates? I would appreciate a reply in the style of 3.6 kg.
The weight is 2.45 kg
